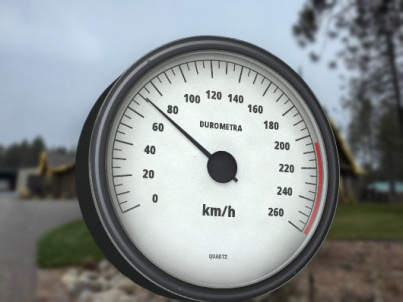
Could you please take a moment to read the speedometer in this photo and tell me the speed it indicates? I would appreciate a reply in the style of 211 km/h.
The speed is 70 km/h
